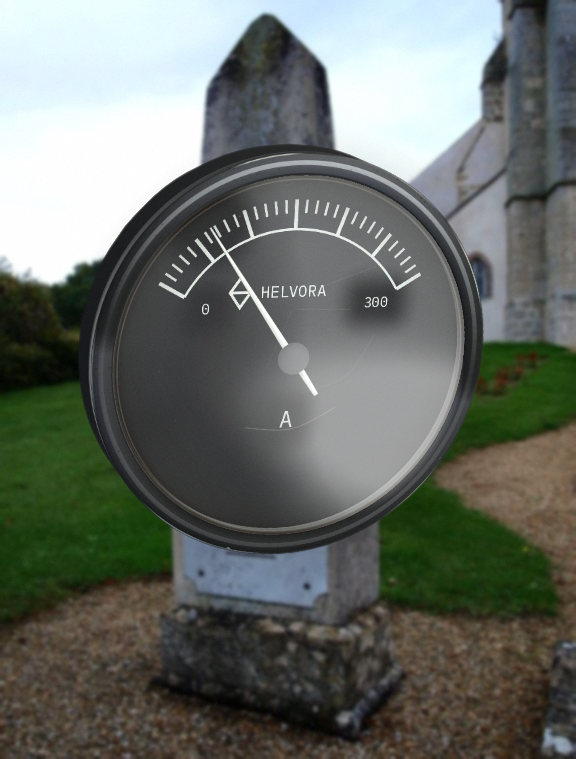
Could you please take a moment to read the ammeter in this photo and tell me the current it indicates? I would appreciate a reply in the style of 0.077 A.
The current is 65 A
